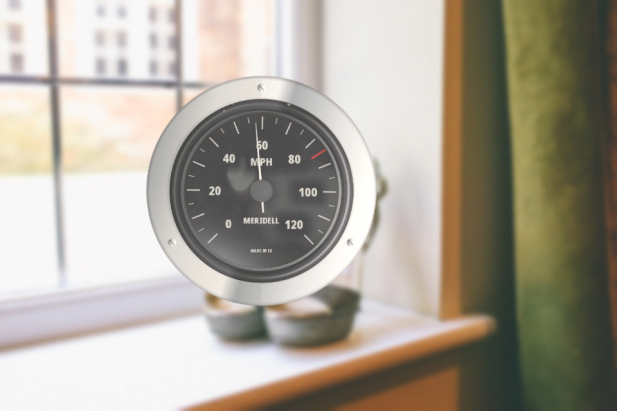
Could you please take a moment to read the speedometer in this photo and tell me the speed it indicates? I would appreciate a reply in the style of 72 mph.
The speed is 57.5 mph
